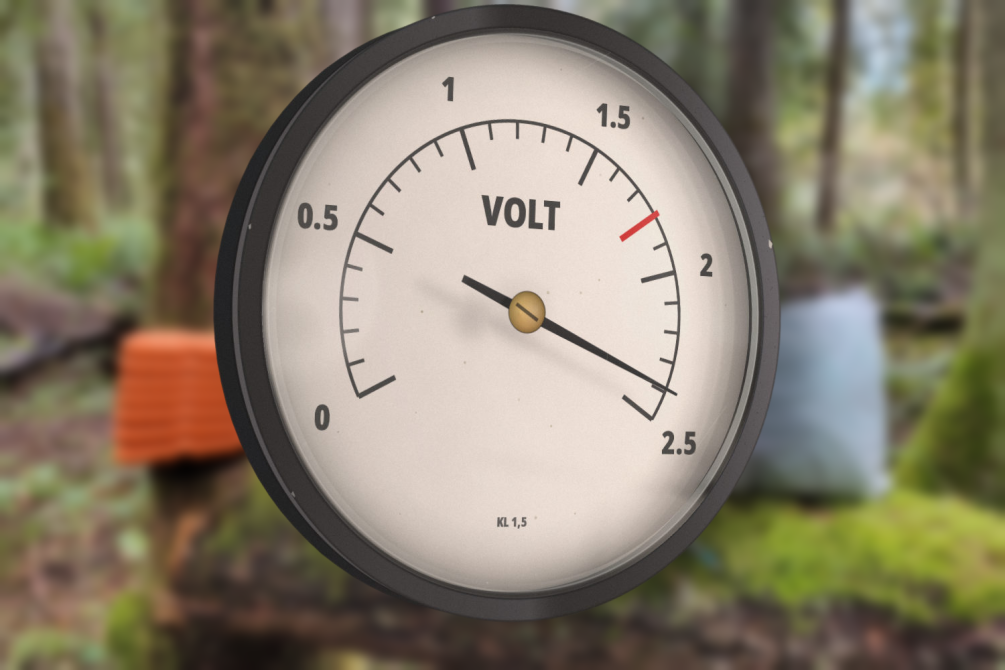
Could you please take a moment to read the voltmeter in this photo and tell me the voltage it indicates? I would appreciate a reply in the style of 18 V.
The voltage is 2.4 V
